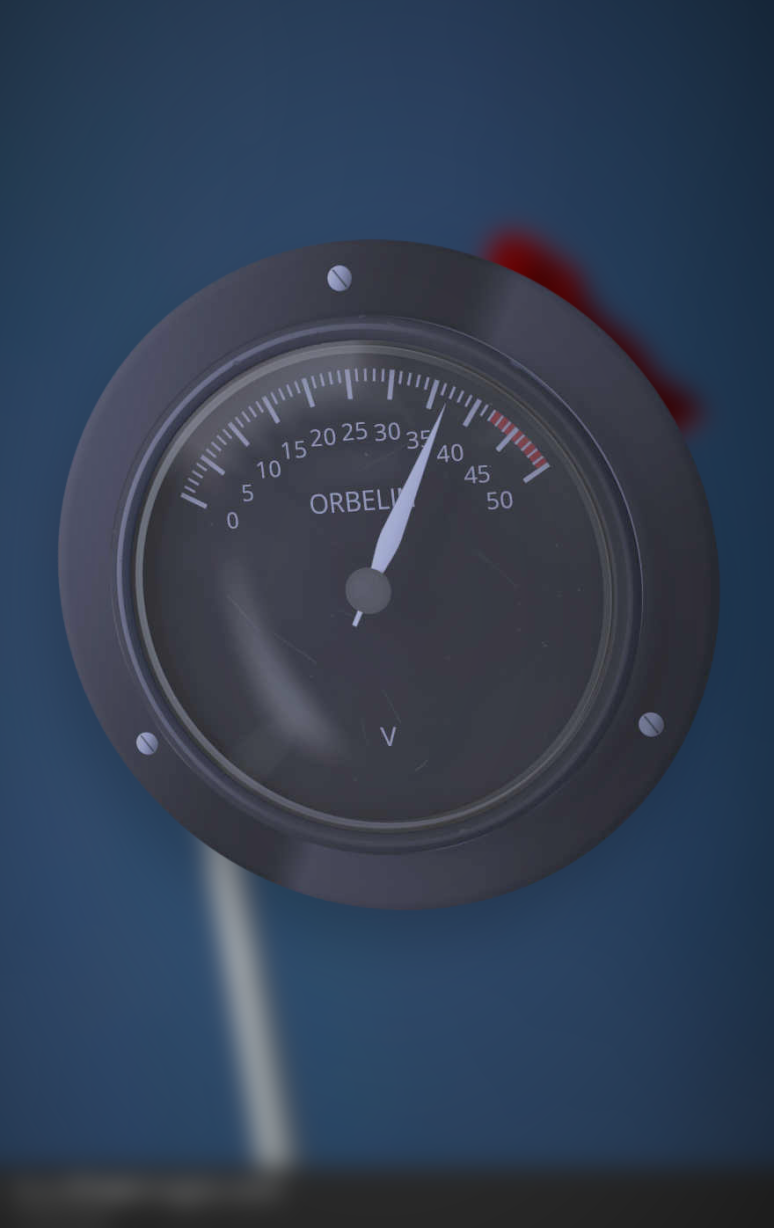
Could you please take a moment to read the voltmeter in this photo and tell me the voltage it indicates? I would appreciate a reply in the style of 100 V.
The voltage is 37 V
